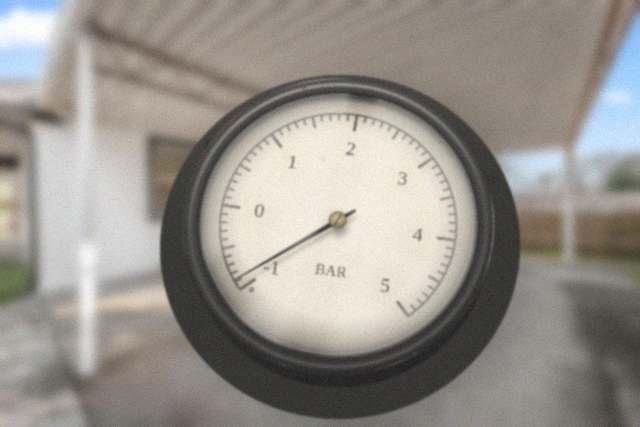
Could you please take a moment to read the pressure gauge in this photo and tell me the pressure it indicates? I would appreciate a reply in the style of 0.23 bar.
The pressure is -0.9 bar
